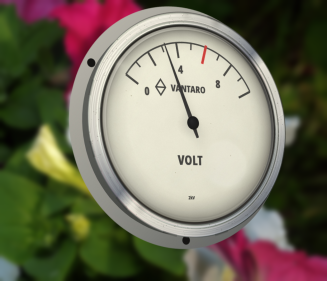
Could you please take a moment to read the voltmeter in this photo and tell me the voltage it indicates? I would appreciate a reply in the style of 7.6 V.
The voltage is 3 V
